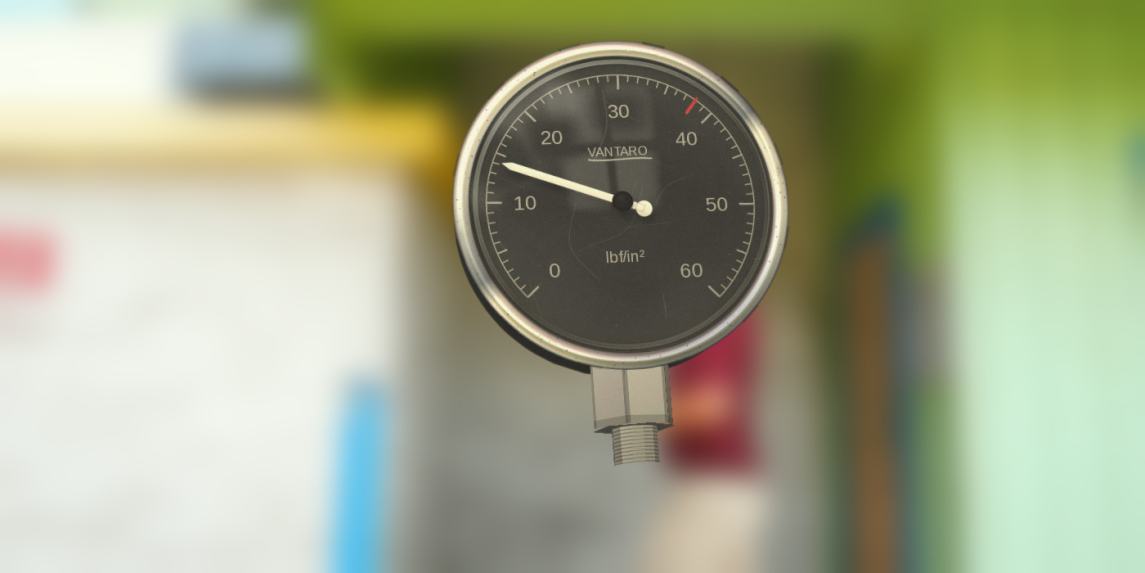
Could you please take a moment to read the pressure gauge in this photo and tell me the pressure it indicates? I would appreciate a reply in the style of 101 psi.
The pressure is 14 psi
